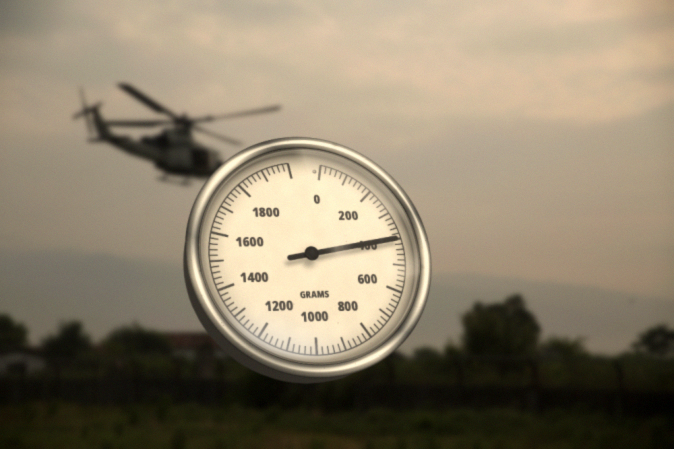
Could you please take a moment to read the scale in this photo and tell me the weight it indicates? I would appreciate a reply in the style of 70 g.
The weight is 400 g
